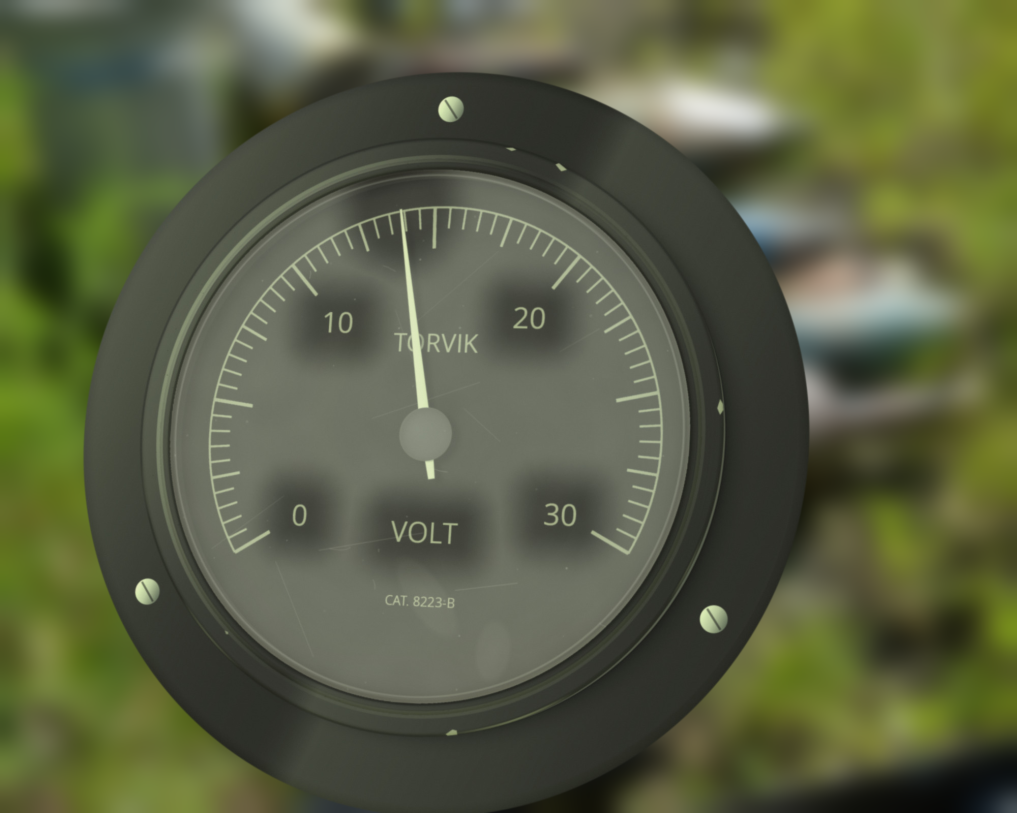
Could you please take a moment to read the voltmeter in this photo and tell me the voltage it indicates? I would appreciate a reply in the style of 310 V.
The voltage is 14 V
